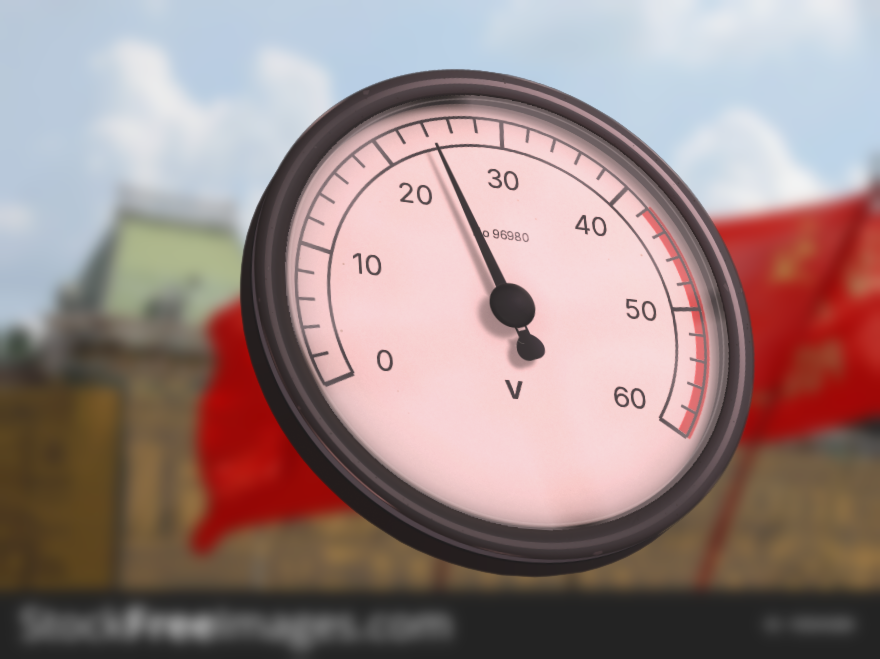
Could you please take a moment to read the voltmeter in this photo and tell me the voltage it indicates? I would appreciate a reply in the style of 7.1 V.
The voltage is 24 V
